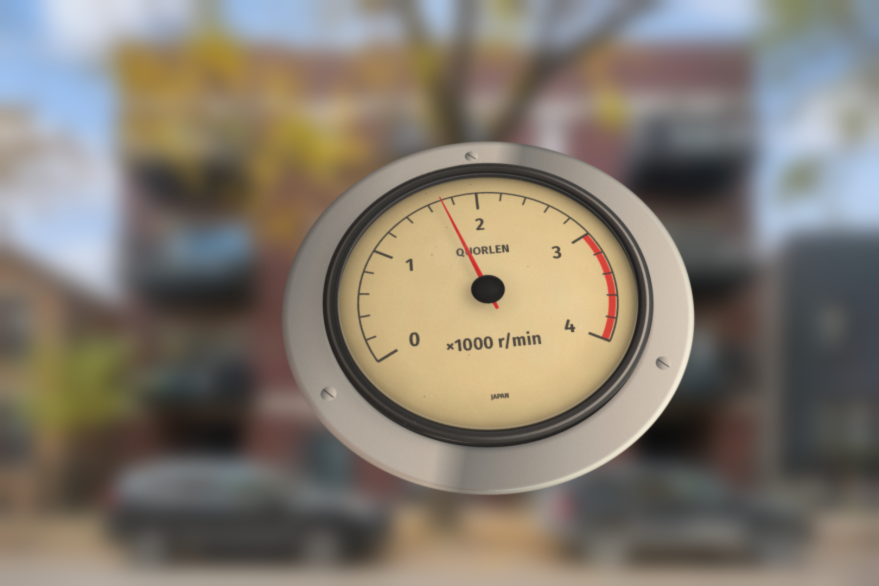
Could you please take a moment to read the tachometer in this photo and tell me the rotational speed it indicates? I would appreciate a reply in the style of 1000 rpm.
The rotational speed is 1700 rpm
